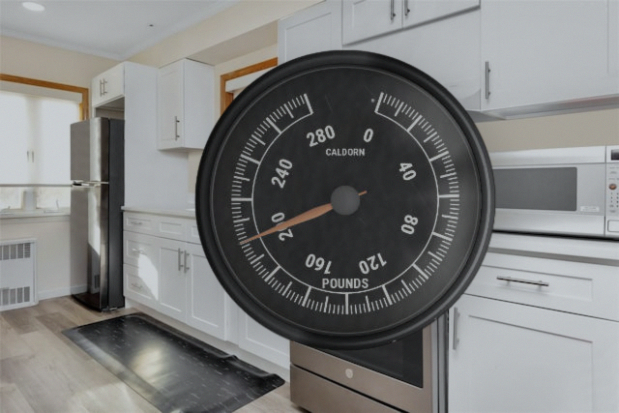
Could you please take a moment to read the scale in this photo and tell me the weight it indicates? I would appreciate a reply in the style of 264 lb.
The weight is 200 lb
